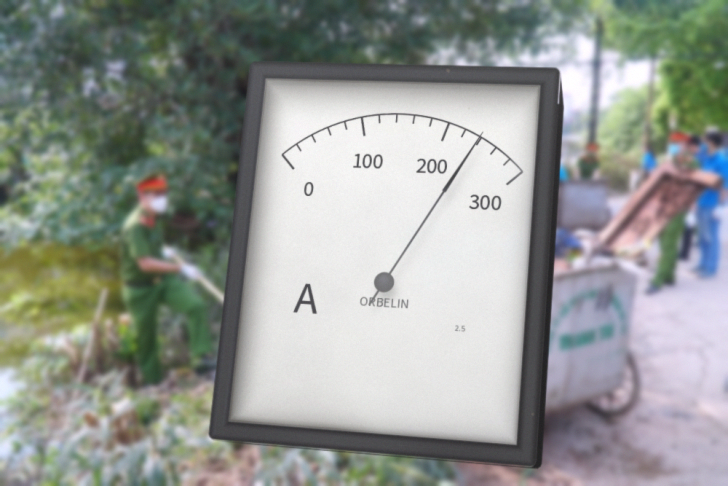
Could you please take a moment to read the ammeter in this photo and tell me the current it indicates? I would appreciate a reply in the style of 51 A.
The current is 240 A
